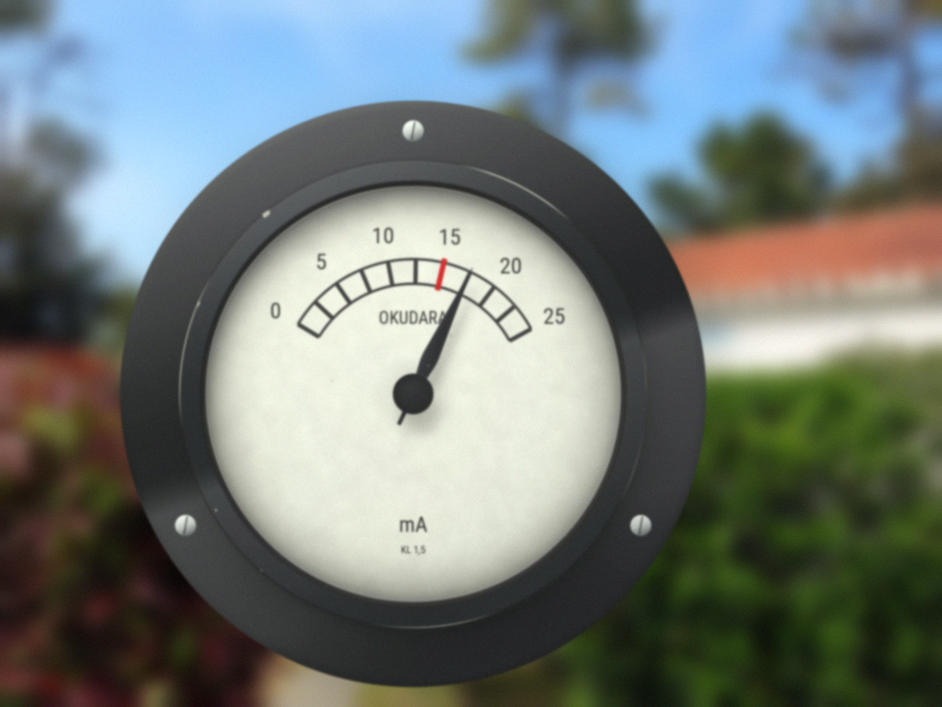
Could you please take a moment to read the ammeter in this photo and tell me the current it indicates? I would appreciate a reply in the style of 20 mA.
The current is 17.5 mA
